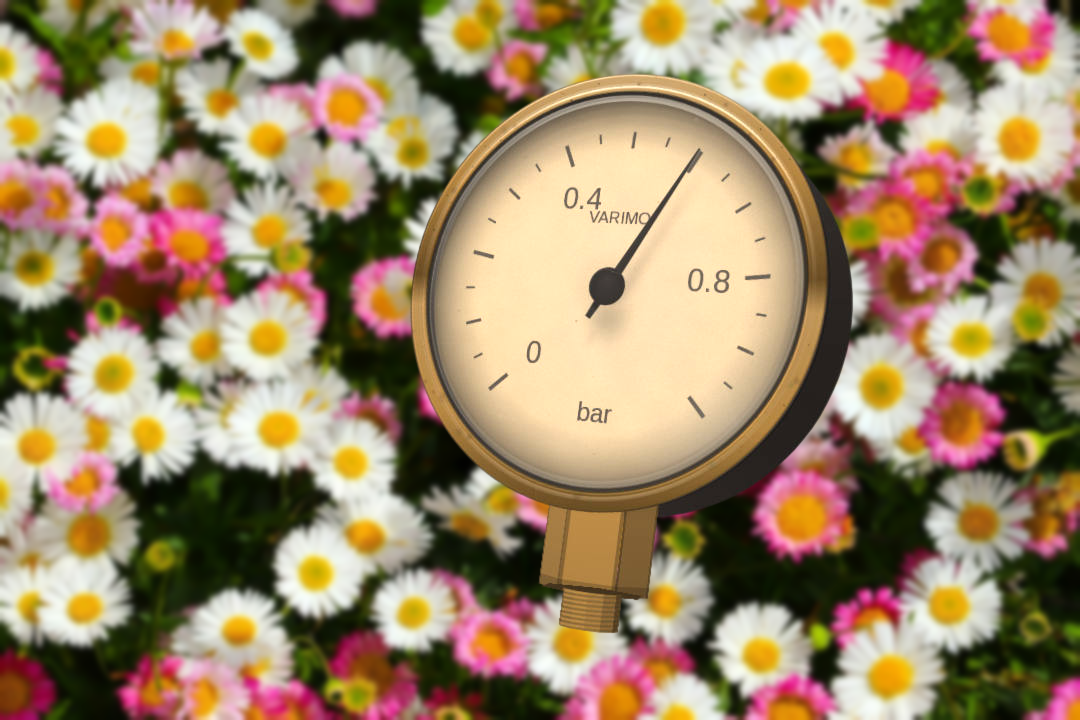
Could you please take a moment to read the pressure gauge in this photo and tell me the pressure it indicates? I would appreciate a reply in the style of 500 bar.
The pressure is 0.6 bar
